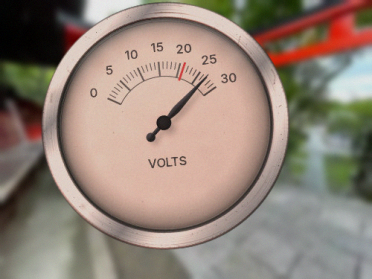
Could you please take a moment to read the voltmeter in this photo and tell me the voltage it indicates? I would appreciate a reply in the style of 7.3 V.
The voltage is 27 V
